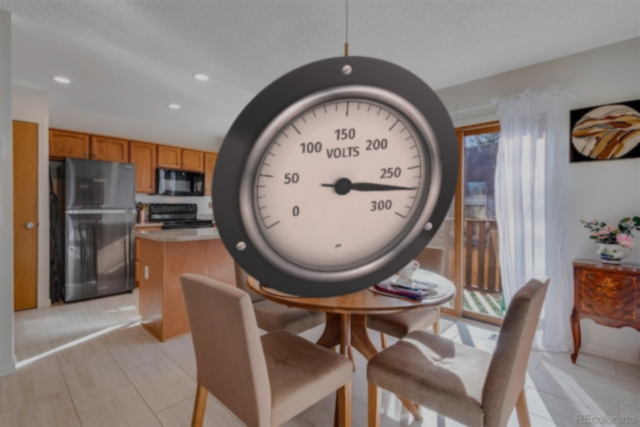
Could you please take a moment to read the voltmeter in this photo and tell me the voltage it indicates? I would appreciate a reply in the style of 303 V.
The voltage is 270 V
